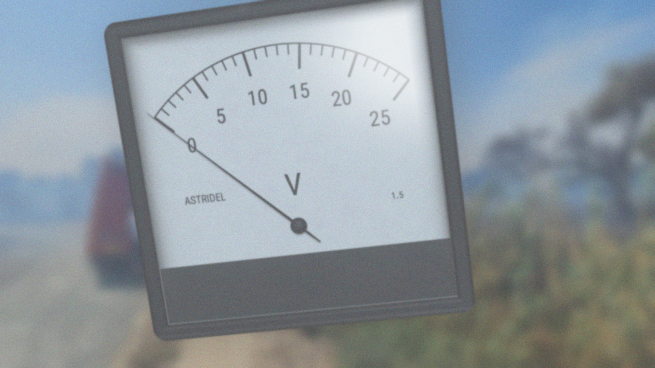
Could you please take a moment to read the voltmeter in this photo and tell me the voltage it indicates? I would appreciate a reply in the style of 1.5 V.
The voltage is 0 V
